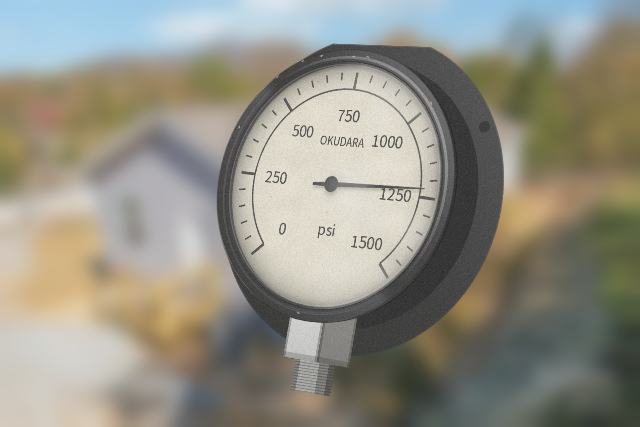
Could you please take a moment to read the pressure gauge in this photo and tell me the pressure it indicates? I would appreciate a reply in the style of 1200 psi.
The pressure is 1225 psi
